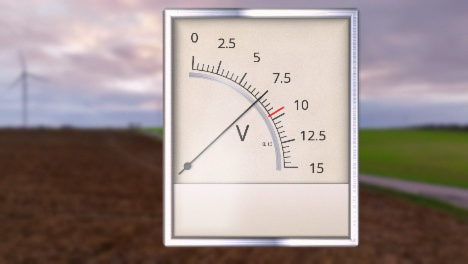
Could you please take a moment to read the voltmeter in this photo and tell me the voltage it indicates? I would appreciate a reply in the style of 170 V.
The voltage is 7.5 V
